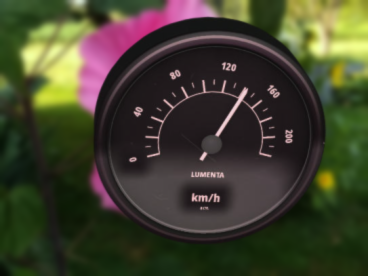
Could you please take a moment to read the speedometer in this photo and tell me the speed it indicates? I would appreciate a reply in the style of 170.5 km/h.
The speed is 140 km/h
